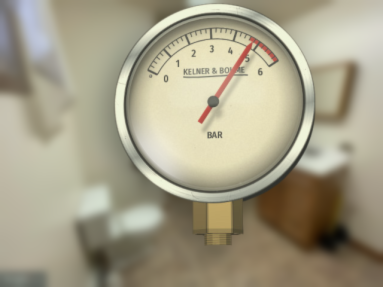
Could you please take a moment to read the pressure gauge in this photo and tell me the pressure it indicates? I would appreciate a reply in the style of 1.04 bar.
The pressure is 4.8 bar
